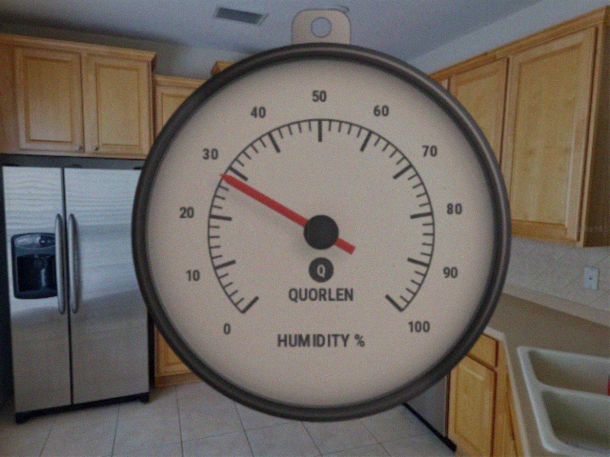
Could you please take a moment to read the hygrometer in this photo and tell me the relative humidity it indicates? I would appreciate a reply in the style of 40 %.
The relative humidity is 28 %
